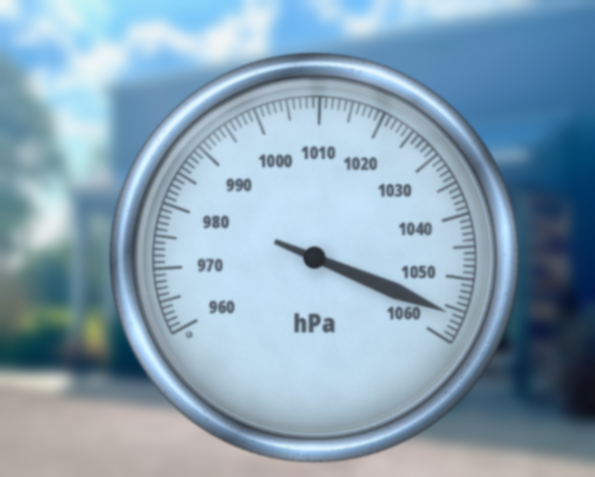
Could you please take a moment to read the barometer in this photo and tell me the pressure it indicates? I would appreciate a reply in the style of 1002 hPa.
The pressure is 1056 hPa
